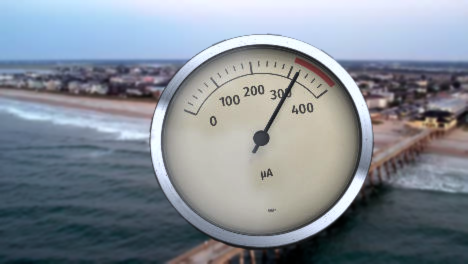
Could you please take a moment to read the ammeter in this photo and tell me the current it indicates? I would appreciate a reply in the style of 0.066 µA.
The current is 320 µA
